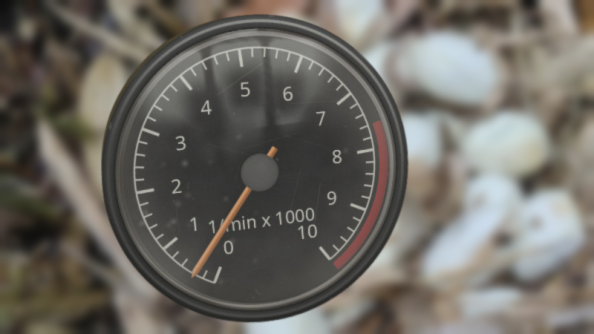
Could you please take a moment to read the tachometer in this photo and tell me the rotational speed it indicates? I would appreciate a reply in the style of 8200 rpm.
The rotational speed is 400 rpm
